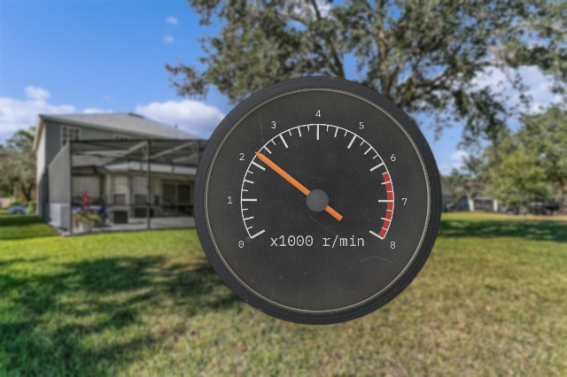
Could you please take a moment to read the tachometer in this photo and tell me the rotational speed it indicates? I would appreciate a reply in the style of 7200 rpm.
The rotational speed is 2250 rpm
